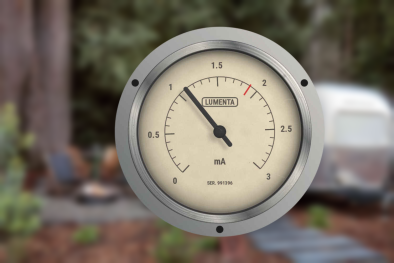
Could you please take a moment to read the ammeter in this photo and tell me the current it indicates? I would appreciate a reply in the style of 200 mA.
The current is 1.1 mA
